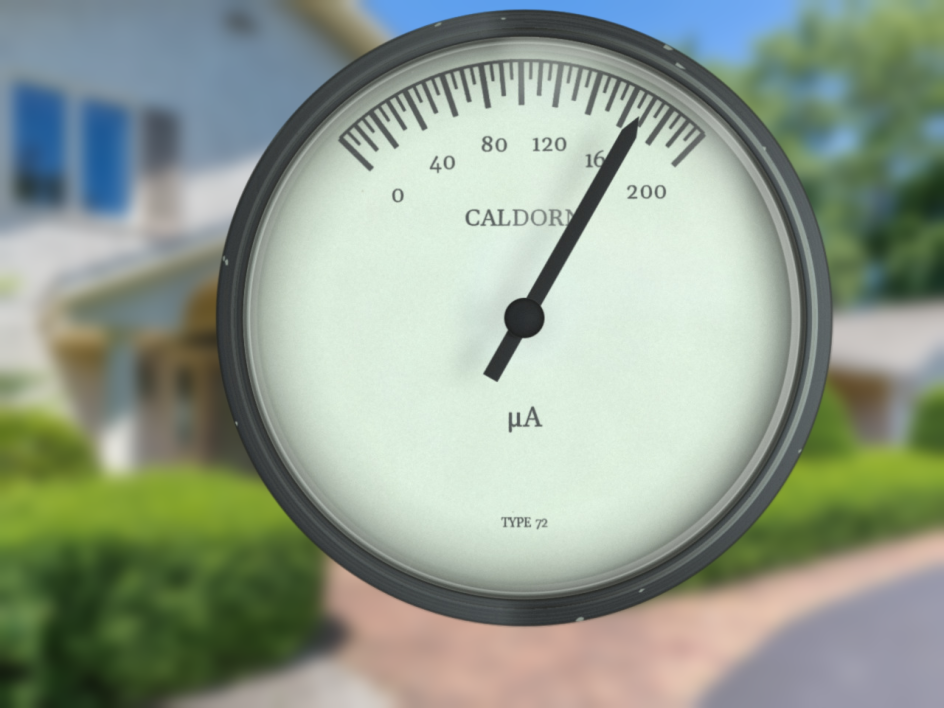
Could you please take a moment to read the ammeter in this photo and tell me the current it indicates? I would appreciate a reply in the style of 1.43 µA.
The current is 167.5 µA
